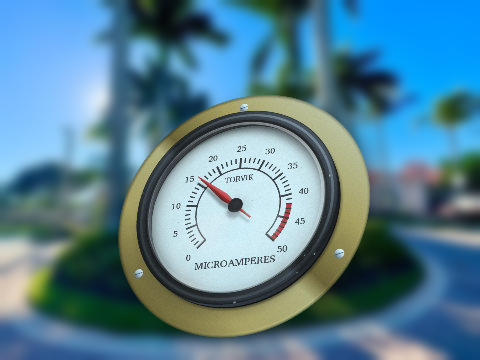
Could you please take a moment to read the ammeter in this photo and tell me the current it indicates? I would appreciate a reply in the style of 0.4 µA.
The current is 16 µA
